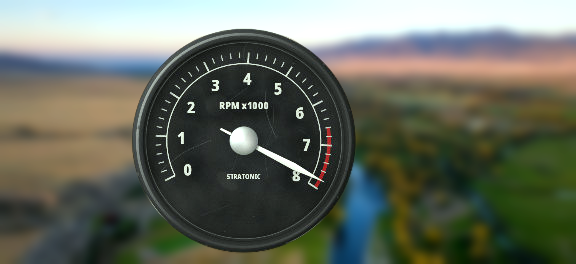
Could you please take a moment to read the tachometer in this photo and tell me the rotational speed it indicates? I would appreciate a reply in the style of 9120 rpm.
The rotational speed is 7800 rpm
